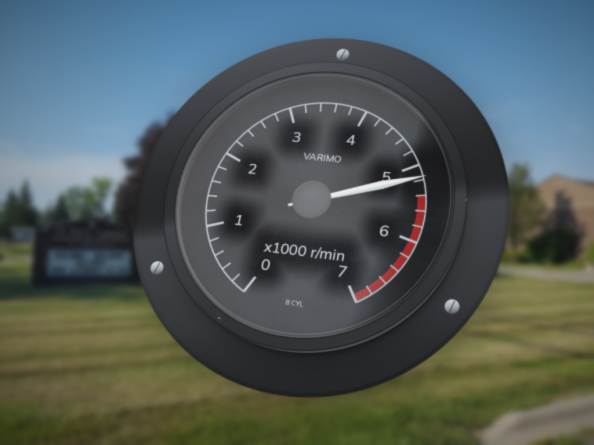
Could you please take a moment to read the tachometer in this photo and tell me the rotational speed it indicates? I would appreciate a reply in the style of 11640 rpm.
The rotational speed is 5200 rpm
